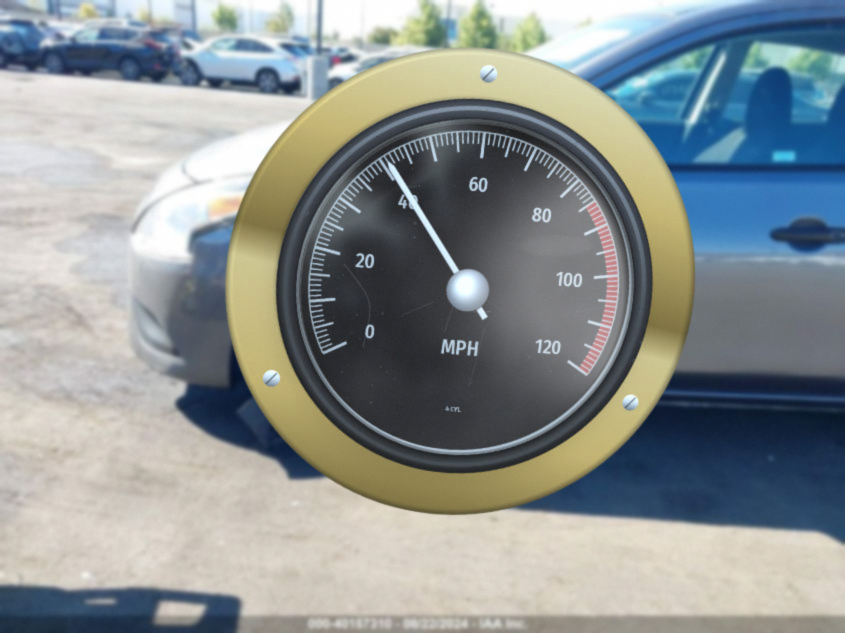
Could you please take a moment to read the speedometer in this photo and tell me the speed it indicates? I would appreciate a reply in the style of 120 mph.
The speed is 41 mph
